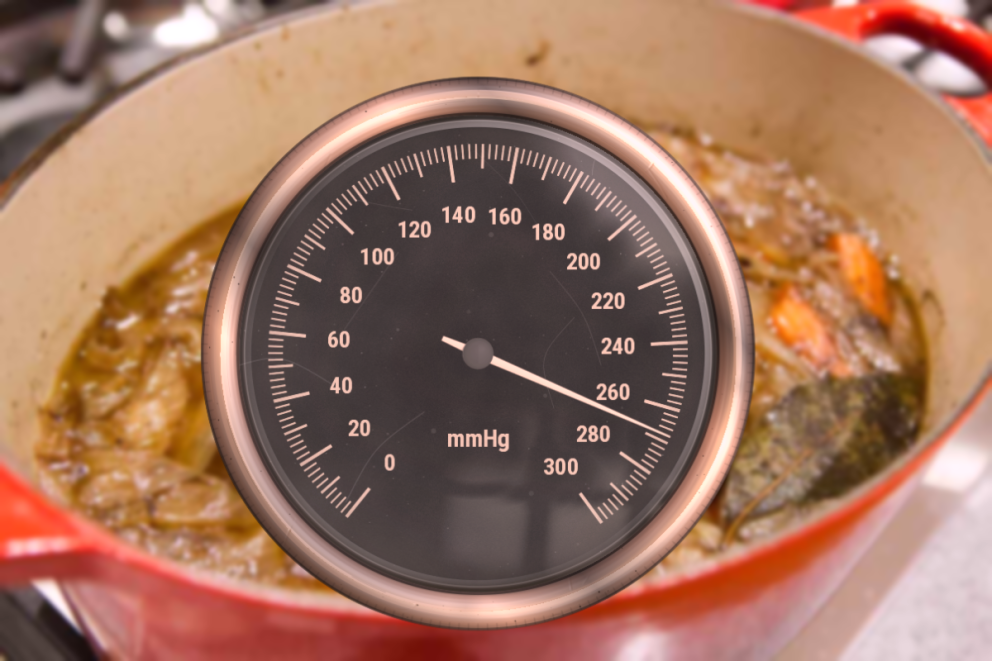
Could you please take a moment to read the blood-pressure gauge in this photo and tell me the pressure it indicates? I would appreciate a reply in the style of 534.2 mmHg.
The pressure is 268 mmHg
